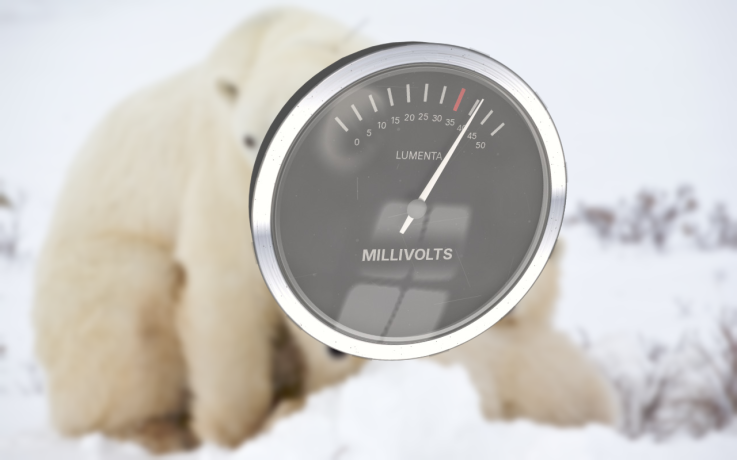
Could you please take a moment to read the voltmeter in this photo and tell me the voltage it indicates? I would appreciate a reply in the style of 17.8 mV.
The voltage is 40 mV
